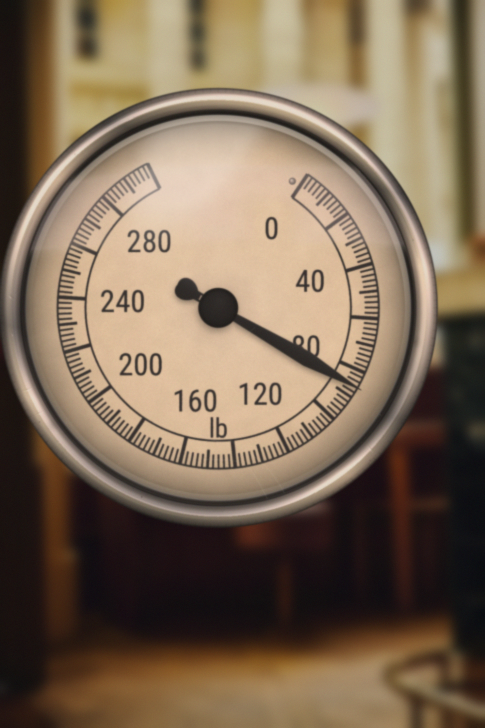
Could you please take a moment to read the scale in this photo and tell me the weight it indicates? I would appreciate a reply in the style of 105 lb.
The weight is 86 lb
